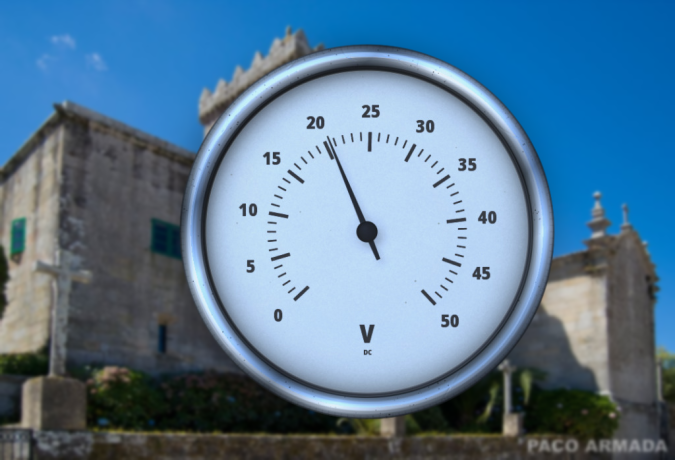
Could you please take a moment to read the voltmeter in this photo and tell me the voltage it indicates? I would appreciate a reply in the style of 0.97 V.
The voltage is 20.5 V
